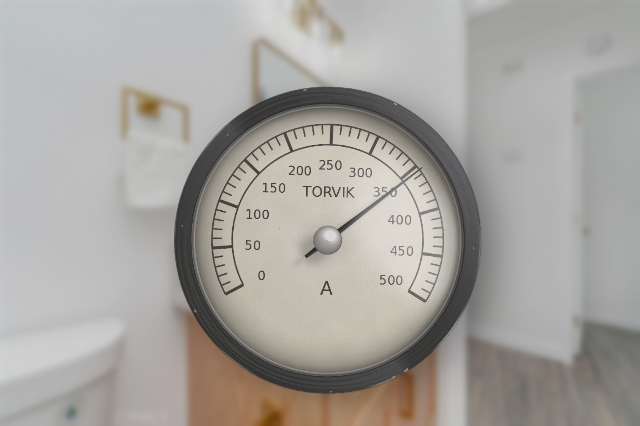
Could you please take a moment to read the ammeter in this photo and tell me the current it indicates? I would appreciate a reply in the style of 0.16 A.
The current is 355 A
